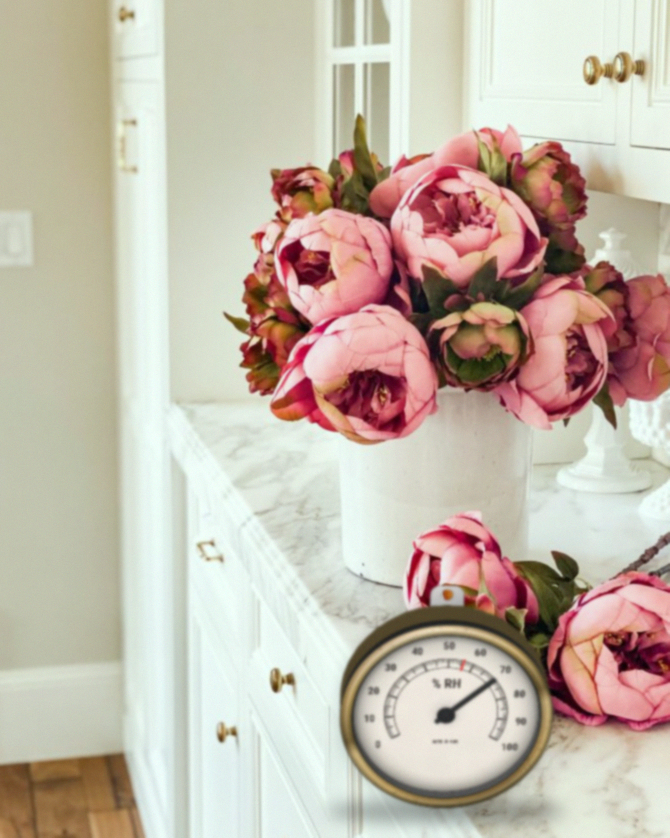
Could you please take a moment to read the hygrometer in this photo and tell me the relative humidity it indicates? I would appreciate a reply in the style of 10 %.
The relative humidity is 70 %
